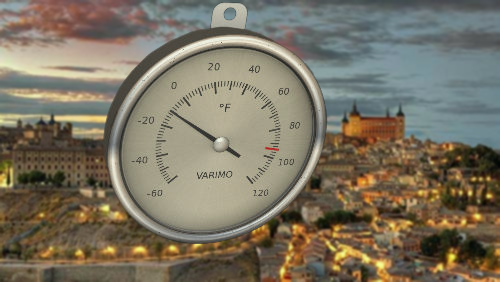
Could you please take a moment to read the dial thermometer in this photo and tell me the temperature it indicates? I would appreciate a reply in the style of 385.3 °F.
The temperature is -10 °F
